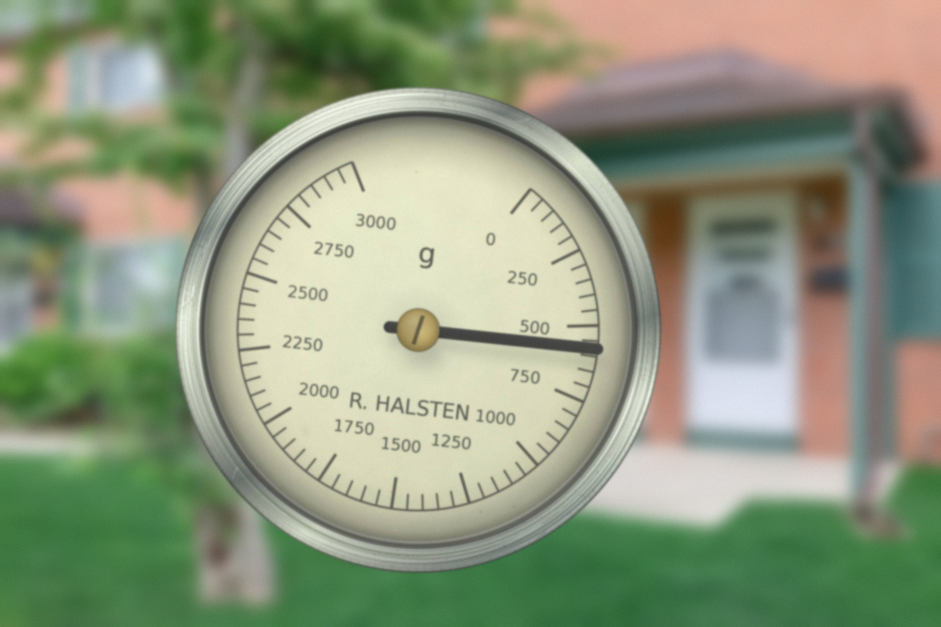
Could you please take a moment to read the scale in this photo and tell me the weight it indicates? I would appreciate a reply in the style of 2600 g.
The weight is 575 g
